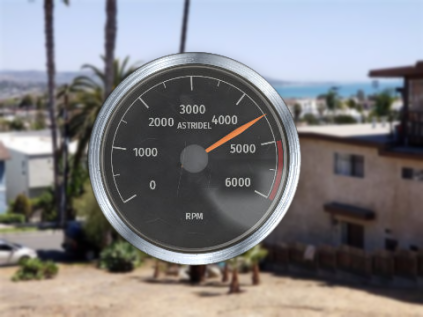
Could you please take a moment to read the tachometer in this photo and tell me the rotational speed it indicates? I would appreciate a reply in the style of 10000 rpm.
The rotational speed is 4500 rpm
